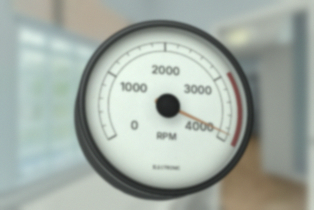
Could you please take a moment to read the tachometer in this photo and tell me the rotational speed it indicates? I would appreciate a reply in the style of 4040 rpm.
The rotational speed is 3900 rpm
